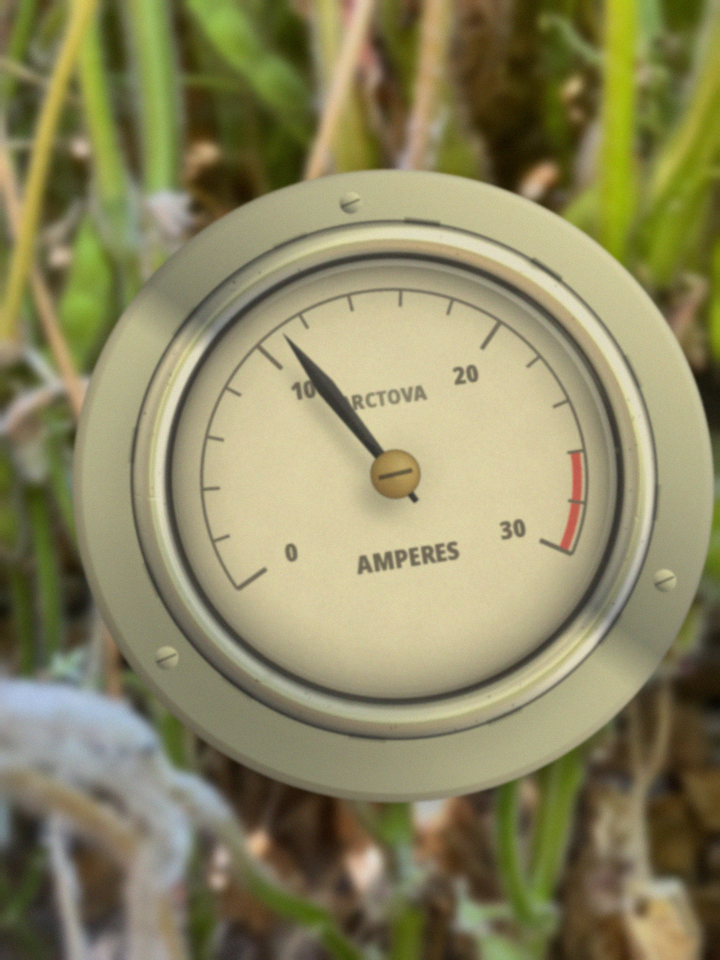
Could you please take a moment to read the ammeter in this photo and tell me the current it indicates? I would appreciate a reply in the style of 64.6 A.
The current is 11 A
